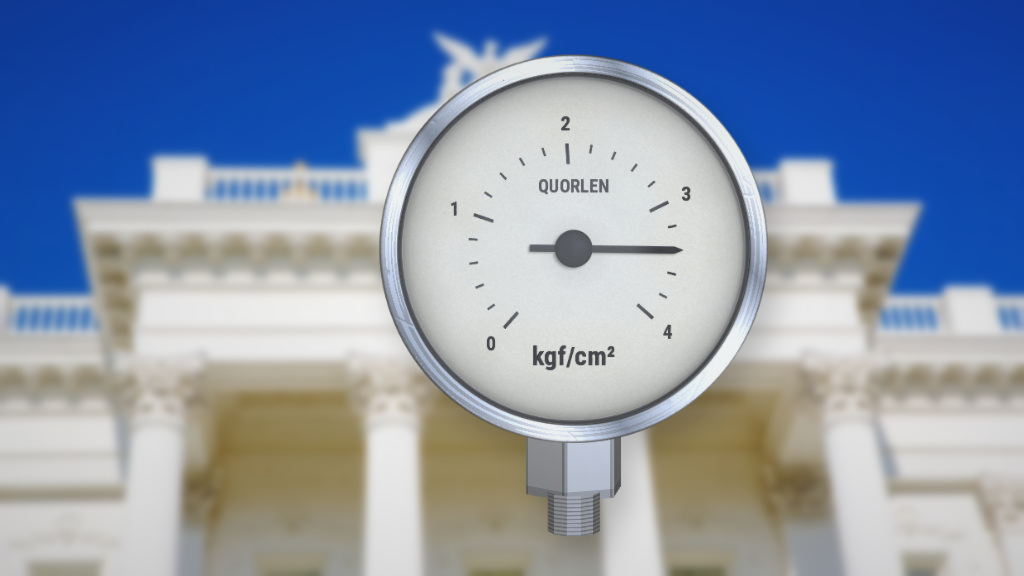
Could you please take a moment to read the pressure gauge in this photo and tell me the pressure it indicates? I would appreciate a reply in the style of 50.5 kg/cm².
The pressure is 3.4 kg/cm²
